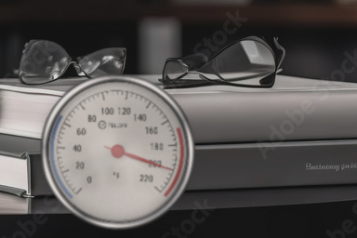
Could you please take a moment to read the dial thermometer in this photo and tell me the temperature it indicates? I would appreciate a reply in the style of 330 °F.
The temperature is 200 °F
